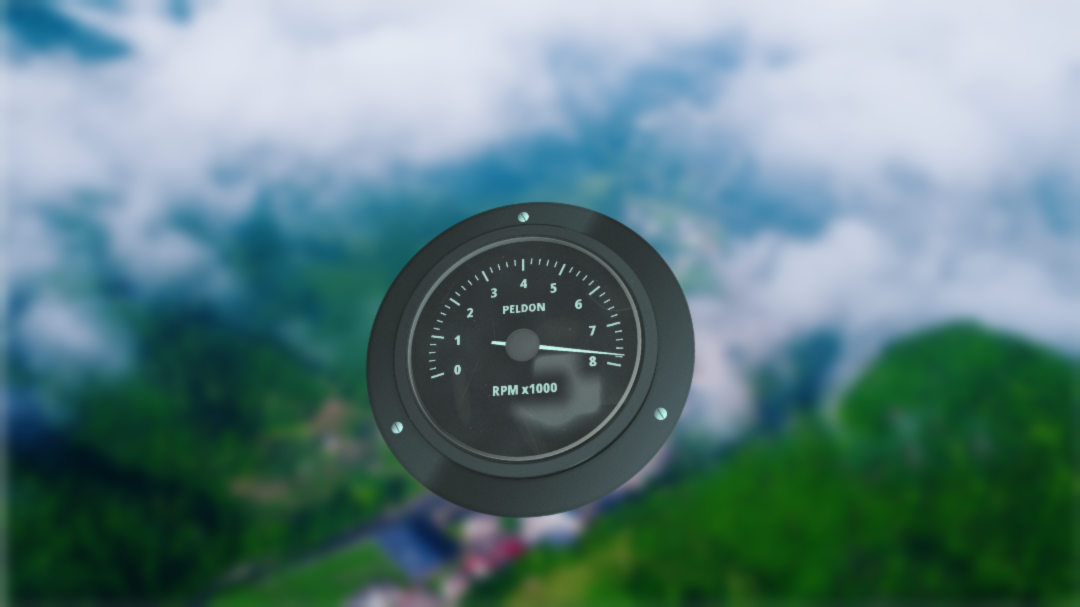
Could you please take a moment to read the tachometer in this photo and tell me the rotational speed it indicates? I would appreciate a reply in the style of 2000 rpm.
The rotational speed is 7800 rpm
